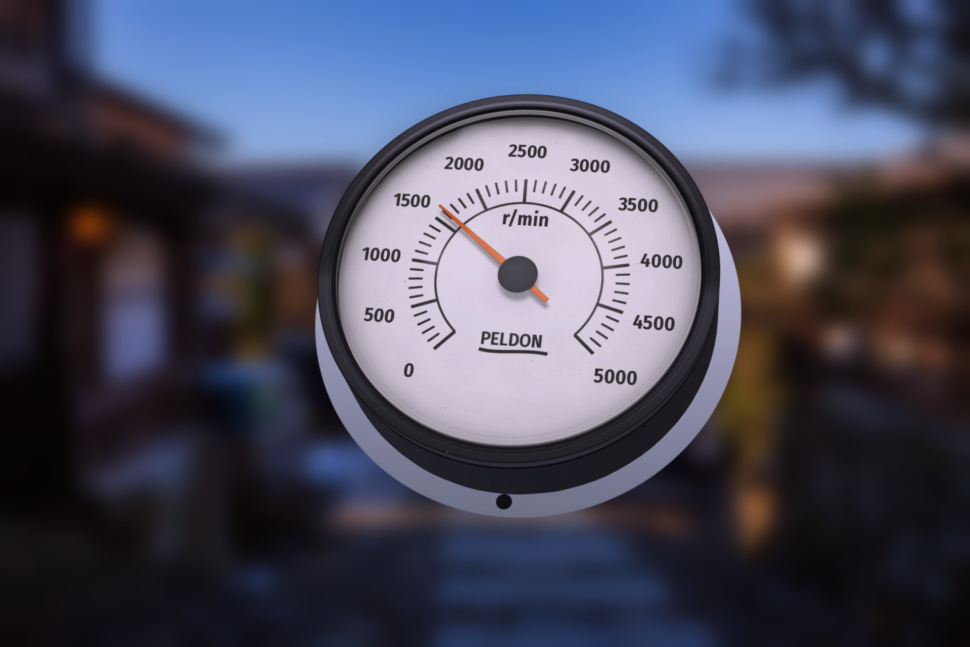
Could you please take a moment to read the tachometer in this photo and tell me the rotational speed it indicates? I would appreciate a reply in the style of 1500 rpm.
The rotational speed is 1600 rpm
